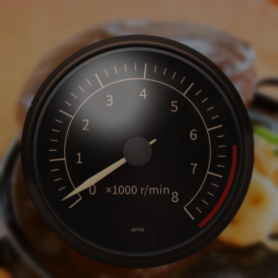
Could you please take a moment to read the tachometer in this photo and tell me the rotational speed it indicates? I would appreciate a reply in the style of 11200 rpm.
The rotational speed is 200 rpm
